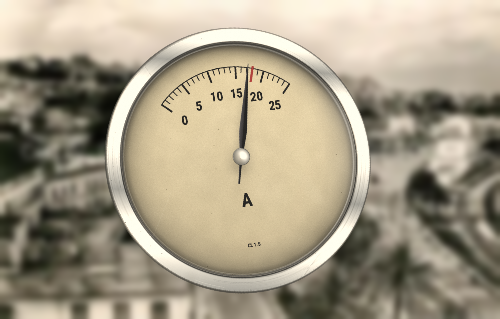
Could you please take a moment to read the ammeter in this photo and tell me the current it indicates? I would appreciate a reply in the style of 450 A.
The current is 17 A
